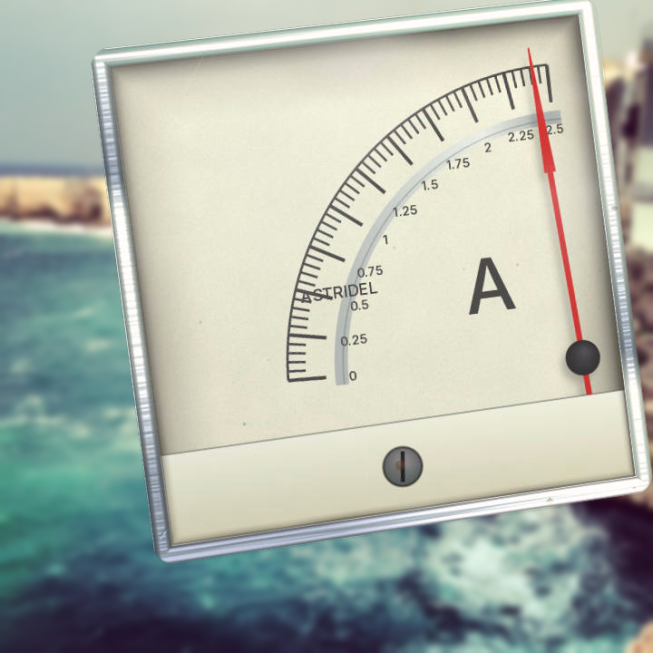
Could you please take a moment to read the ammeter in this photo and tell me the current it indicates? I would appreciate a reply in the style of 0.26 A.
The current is 2.4 A
